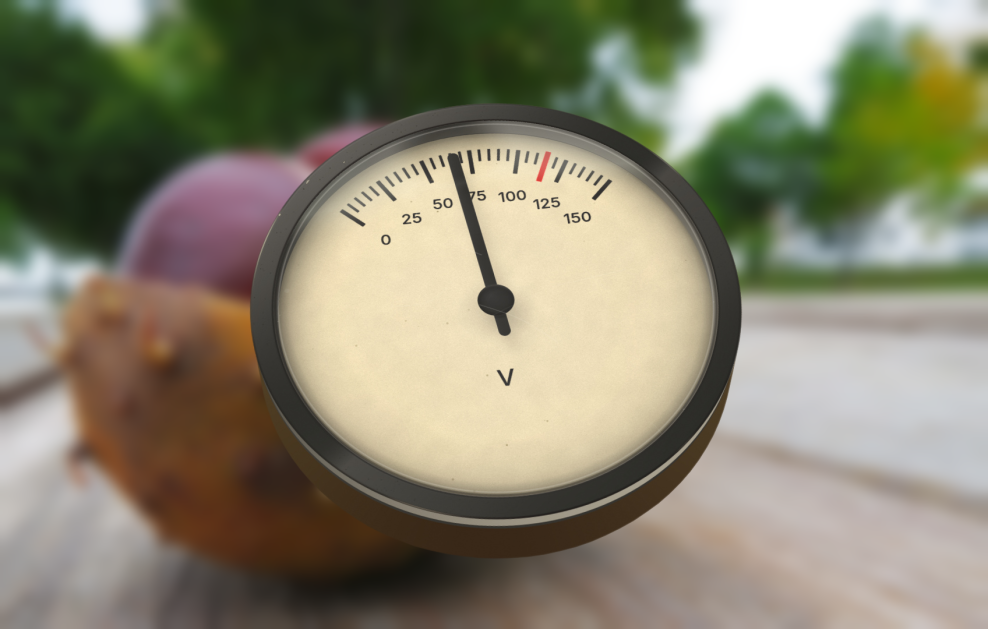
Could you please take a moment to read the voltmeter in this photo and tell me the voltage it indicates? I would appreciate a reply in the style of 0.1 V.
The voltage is 65 V
